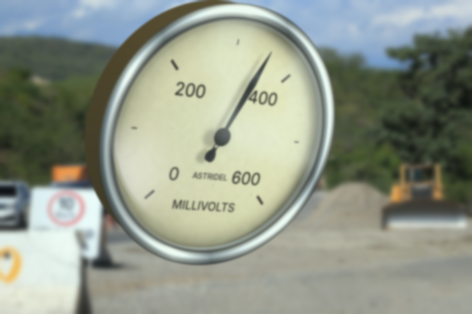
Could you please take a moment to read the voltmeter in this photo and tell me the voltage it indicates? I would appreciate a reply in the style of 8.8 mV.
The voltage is 350 mV
